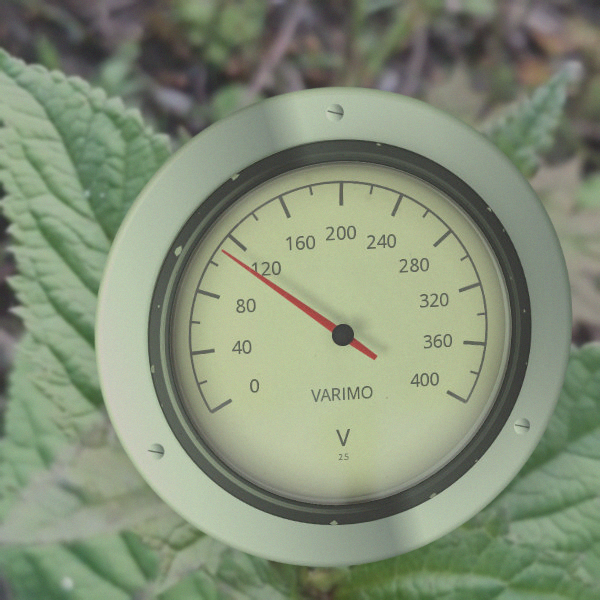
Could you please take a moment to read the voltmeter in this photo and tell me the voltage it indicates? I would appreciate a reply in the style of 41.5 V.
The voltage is 110 V
